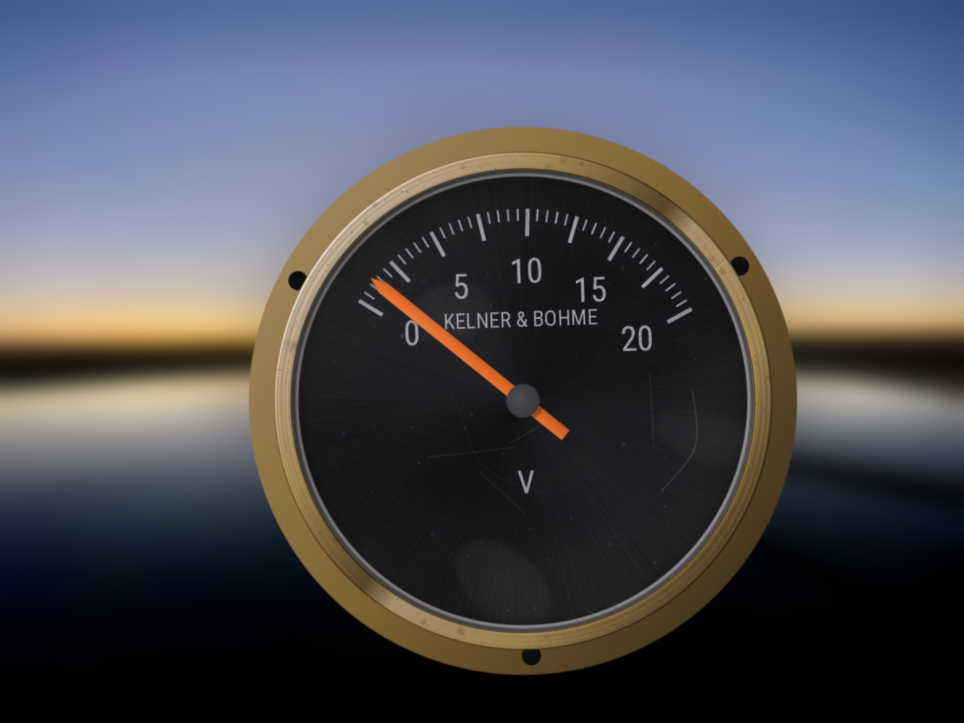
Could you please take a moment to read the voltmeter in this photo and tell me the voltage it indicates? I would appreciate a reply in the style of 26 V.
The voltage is 1.25 V
